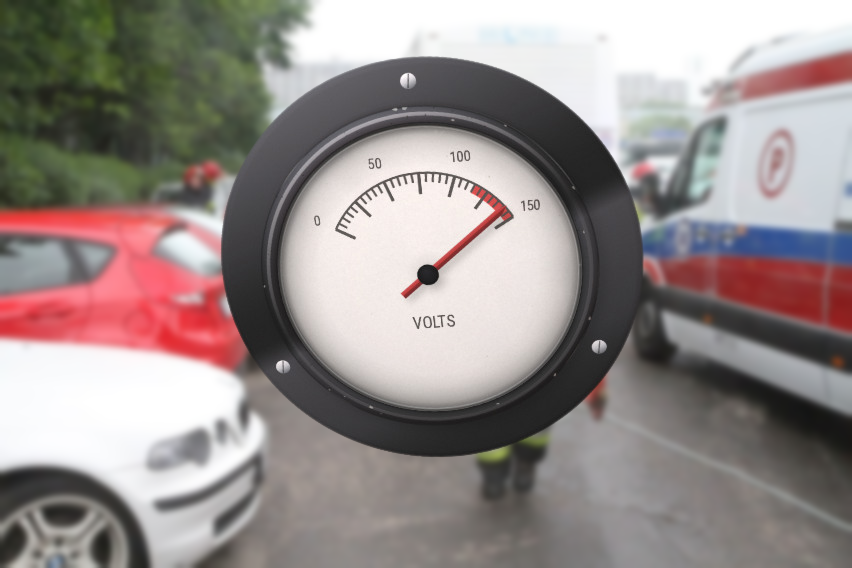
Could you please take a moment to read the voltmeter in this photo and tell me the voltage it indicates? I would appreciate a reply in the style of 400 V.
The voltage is 140 V
